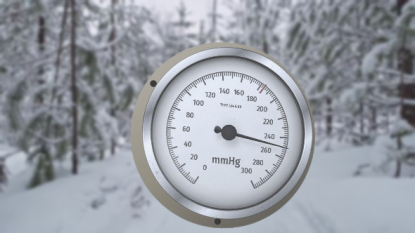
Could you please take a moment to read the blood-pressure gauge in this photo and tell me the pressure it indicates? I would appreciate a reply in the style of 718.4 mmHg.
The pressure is 250 mmHg
